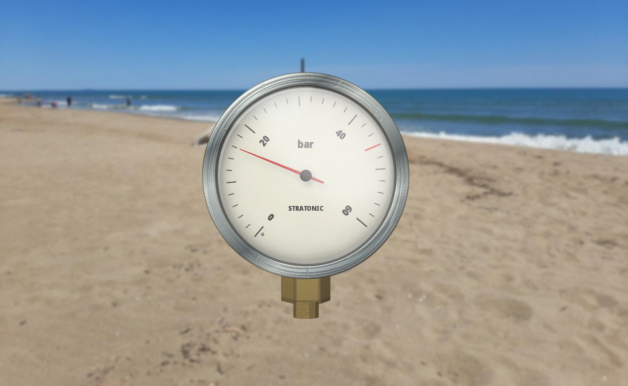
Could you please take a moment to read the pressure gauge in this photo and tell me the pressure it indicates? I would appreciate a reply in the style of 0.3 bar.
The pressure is 16 bar
